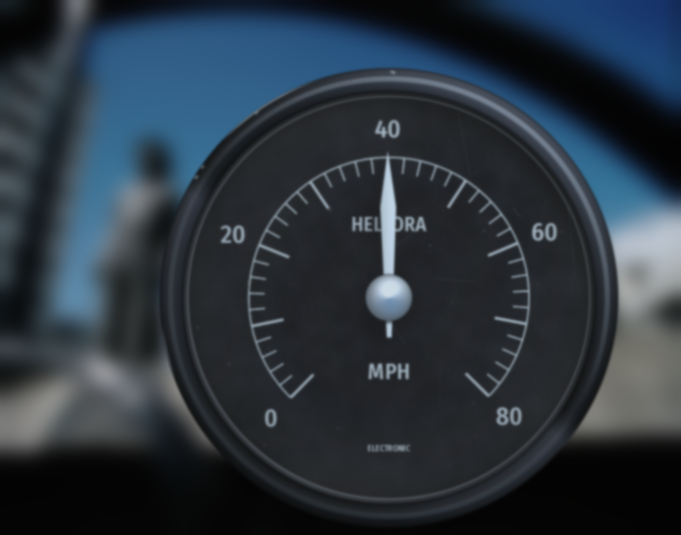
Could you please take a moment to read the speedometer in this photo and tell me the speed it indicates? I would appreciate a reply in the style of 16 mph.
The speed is 40 mph
